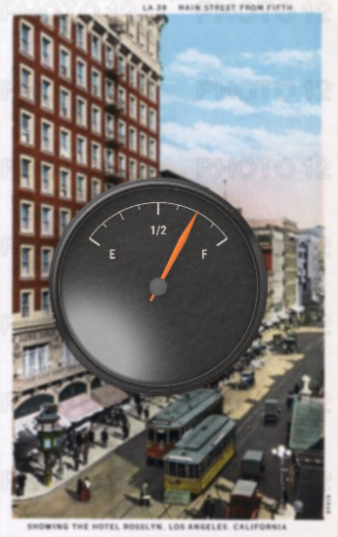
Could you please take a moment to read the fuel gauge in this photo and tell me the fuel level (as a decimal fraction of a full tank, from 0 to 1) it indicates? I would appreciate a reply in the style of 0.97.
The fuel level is 0.75
